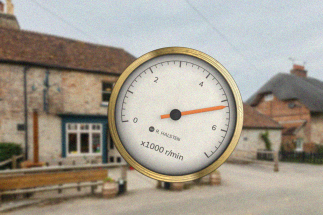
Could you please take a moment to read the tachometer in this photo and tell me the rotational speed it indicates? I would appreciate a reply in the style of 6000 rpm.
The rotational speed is 5200 rpm
